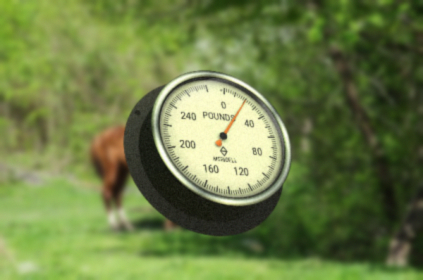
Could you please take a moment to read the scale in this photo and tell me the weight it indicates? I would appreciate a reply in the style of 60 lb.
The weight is 20 lb
